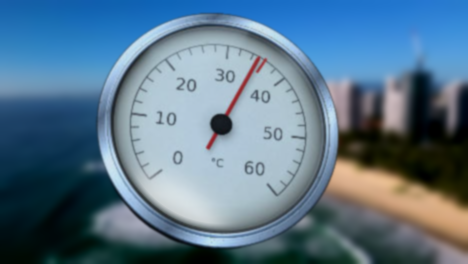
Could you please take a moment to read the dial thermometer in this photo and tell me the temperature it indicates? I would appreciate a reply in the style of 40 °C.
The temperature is 35 °C
